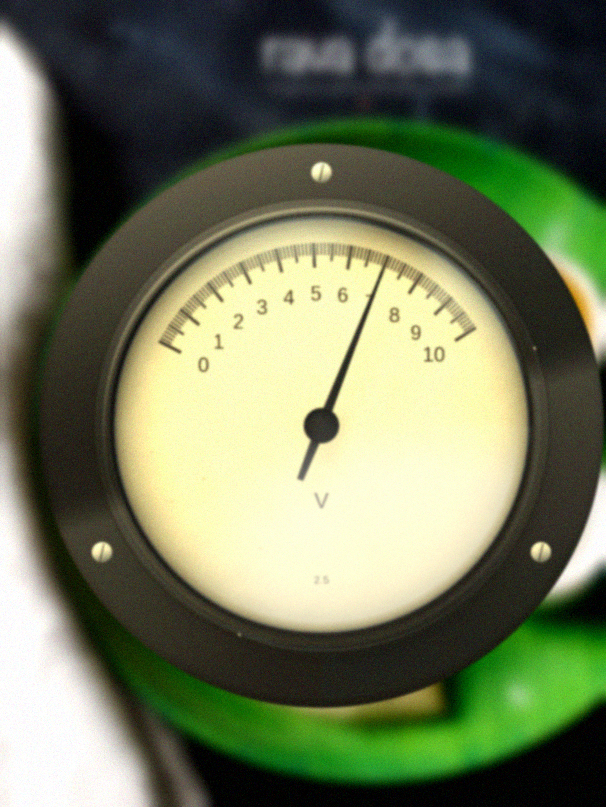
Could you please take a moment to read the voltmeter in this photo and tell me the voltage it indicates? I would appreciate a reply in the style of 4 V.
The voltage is 7 V
